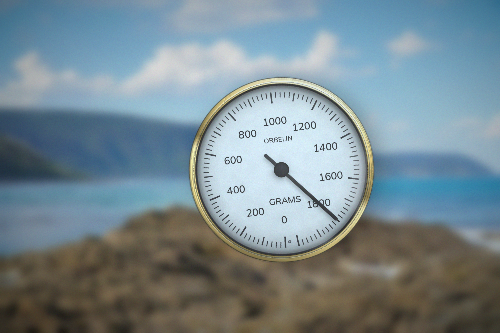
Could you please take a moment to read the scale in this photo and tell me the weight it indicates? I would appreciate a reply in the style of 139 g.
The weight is 1800 g
